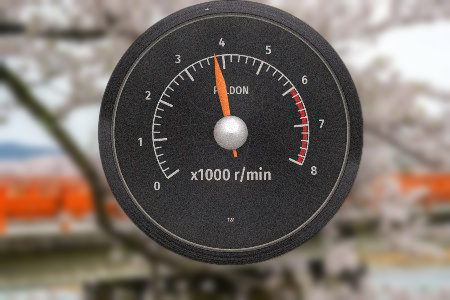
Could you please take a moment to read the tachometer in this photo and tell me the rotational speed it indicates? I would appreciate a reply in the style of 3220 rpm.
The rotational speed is 3800 rpm
